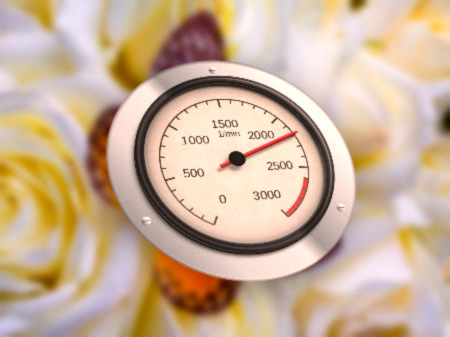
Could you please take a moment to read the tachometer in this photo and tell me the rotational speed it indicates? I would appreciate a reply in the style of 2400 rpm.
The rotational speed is 2200 rpm
